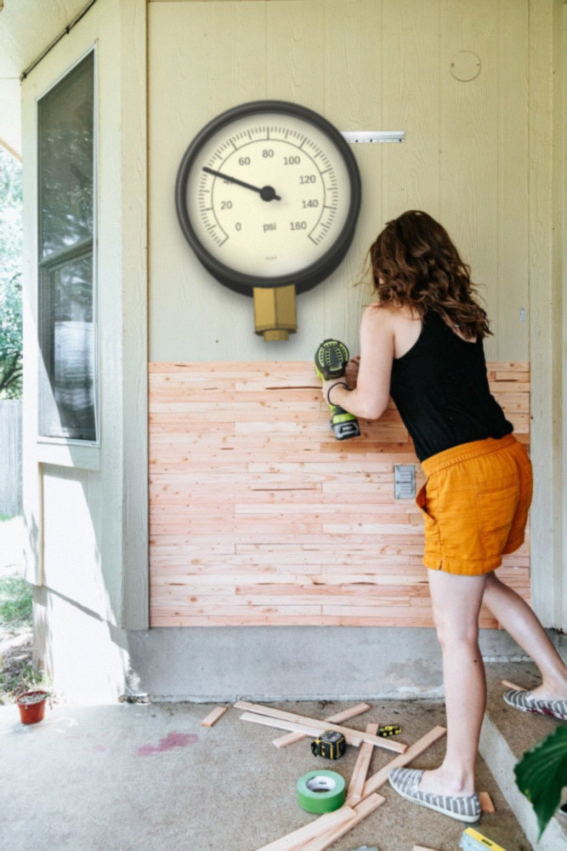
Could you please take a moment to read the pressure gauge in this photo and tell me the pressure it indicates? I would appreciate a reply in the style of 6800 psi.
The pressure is 40 psi
